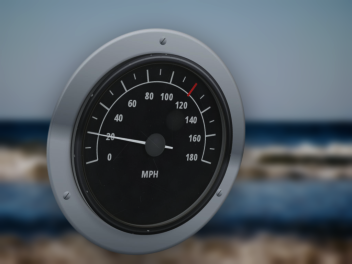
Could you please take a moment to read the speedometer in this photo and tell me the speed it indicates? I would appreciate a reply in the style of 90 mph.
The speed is 20 mph
